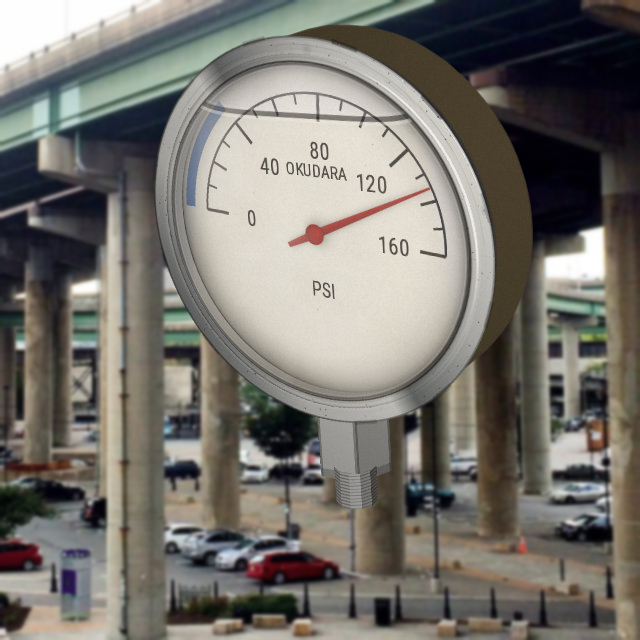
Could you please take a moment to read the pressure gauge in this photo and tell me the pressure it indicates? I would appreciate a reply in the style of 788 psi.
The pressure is 135 psi
